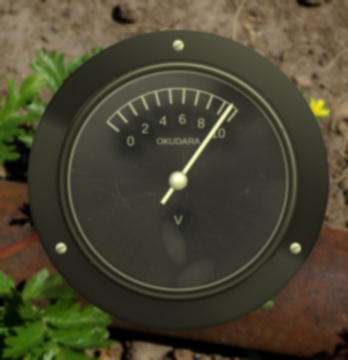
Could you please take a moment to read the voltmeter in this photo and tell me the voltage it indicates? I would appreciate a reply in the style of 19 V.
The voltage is 9.5 V
